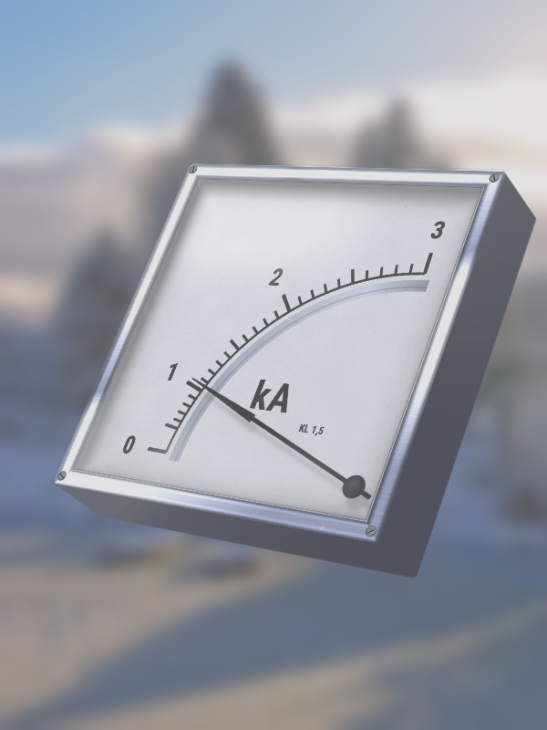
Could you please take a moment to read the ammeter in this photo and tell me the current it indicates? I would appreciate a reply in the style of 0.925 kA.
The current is 1.05 kA
